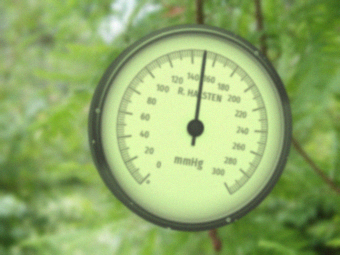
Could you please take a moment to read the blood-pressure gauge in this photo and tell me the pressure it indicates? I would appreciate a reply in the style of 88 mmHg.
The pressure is 150 mmHg
